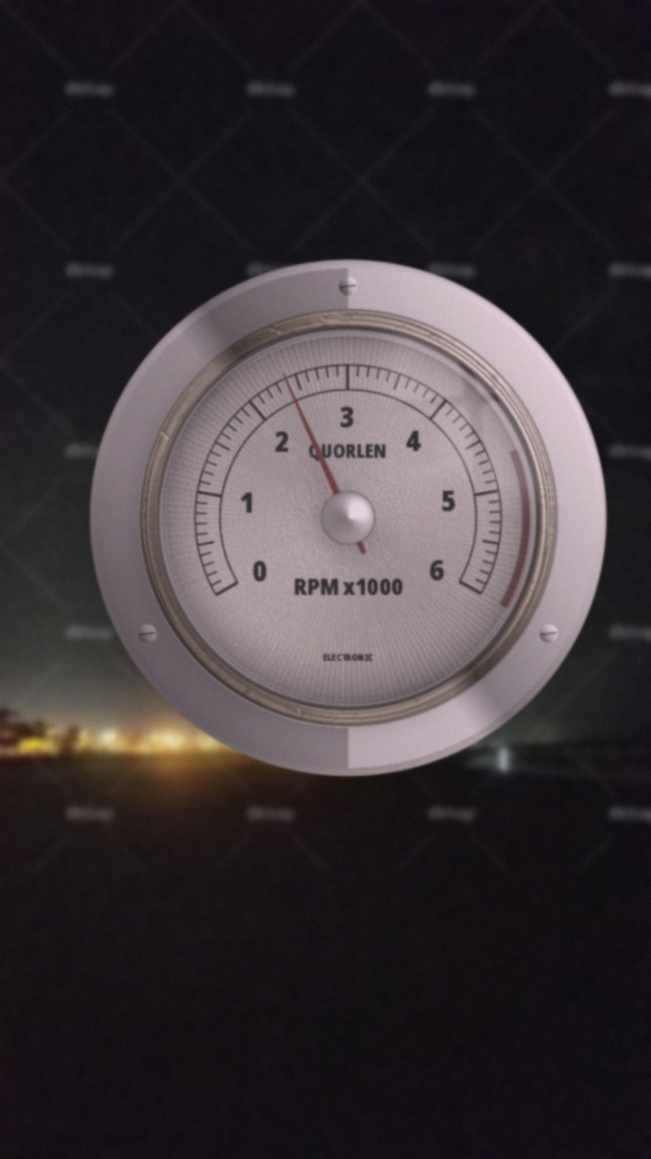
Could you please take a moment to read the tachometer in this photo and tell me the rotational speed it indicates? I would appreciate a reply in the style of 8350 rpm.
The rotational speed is 2400 rpm
